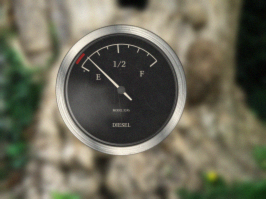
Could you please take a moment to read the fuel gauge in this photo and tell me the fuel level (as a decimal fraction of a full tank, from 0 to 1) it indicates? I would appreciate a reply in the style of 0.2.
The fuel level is 0.125
